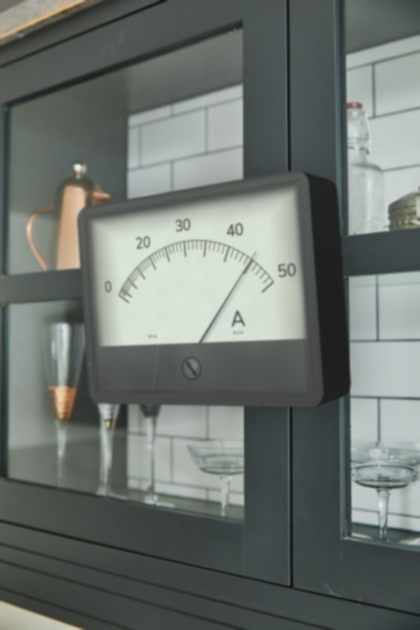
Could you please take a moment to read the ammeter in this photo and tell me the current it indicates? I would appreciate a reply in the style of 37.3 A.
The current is 45 A
